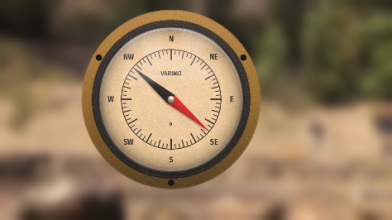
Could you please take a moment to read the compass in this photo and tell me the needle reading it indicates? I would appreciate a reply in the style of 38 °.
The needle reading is 130 °
